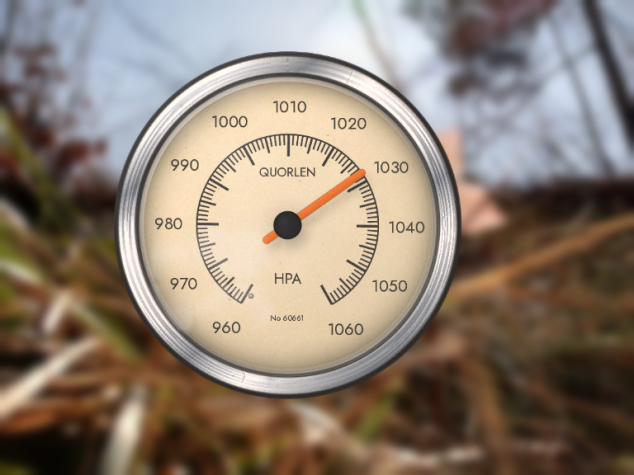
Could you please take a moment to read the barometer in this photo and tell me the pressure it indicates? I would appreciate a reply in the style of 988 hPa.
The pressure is 1028 hPa
